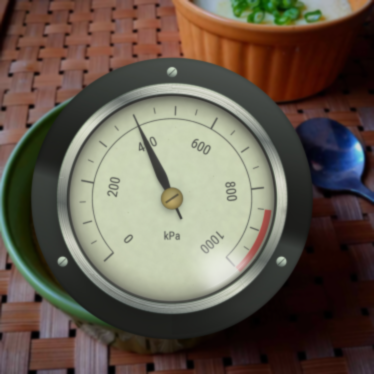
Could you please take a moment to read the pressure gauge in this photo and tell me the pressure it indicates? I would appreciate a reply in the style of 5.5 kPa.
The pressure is 400 kPa
